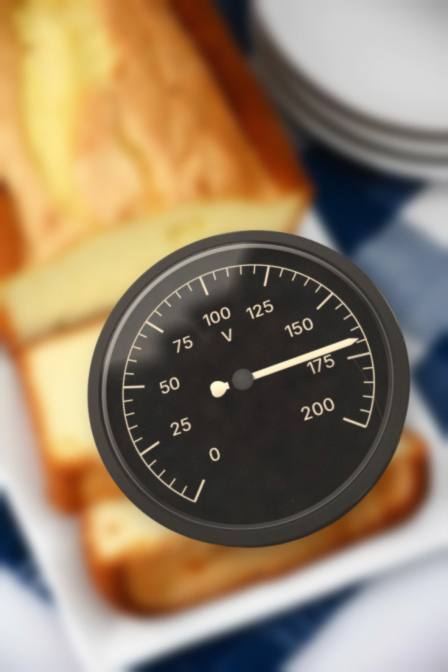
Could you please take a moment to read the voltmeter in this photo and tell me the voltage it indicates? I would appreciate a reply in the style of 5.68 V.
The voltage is 170 V
